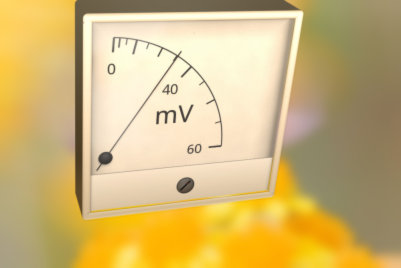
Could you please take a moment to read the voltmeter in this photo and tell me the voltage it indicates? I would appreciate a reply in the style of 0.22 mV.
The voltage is 35 mV
